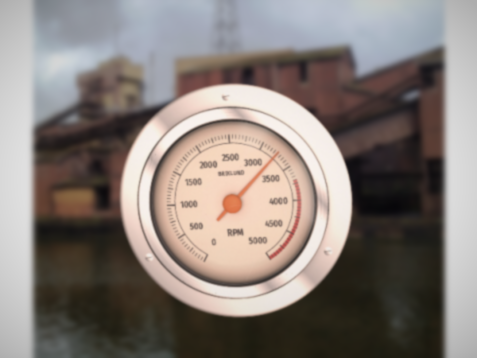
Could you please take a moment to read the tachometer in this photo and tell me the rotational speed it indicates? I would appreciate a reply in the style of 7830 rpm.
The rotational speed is 3250 rpm
